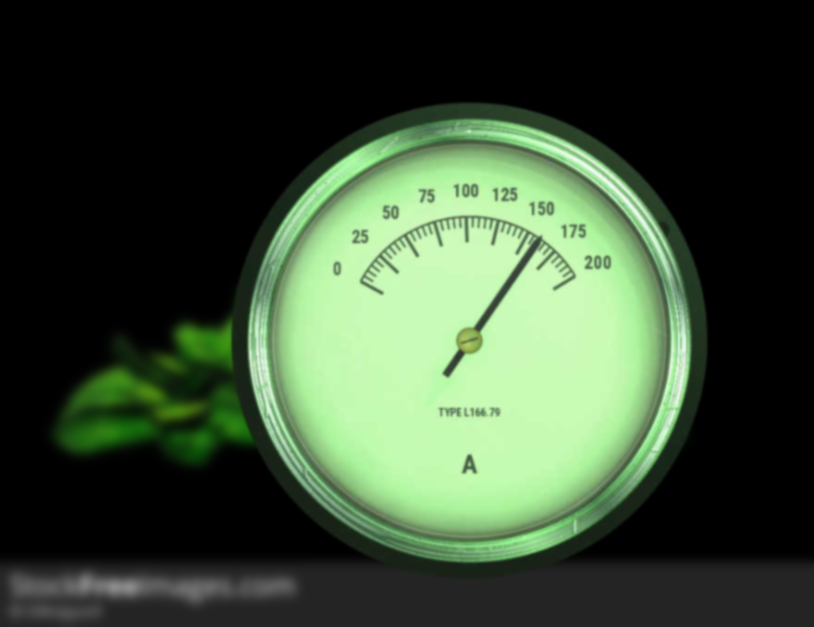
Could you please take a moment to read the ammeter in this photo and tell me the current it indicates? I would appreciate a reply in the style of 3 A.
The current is 160 A
